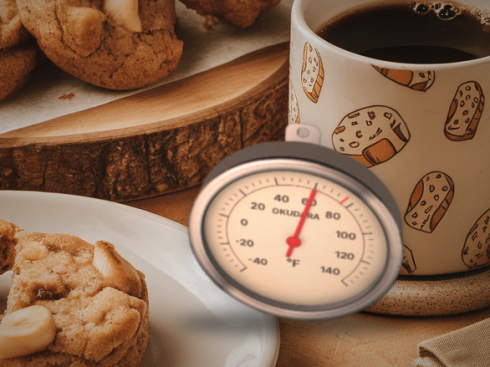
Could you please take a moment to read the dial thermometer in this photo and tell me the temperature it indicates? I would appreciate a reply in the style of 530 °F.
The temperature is 60 °F
